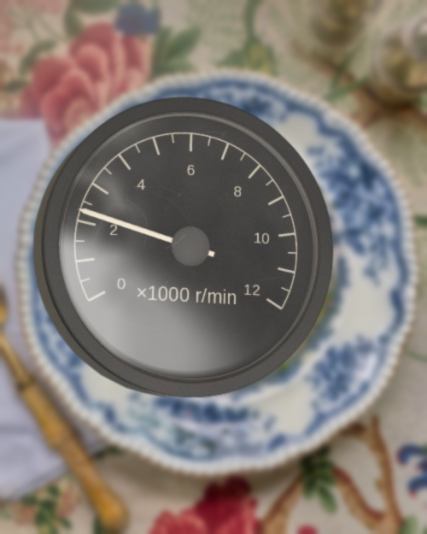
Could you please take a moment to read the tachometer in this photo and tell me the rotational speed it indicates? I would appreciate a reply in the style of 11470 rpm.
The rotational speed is 2250 rpm
